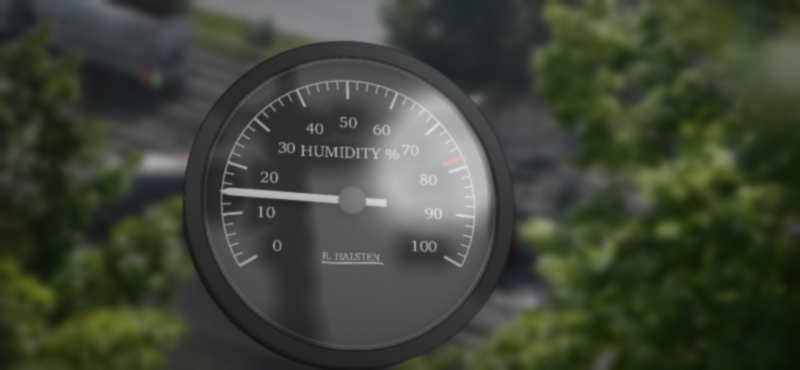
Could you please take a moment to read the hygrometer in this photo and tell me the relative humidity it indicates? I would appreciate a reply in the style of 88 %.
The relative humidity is 14 %
